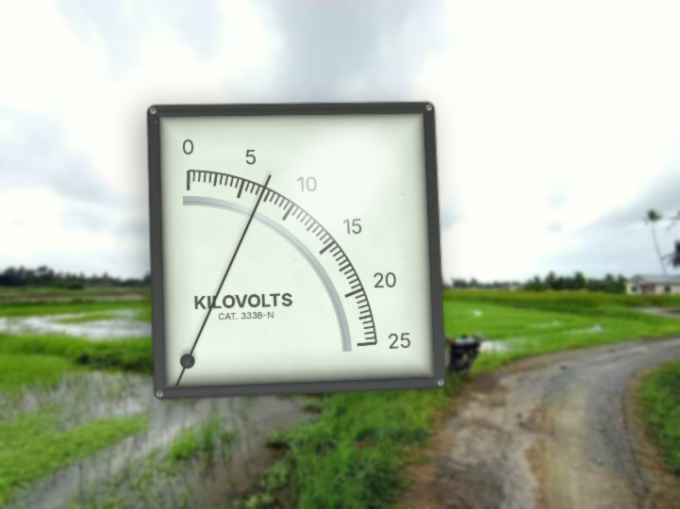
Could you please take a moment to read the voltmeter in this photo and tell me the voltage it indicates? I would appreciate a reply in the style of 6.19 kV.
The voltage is 7 kV
